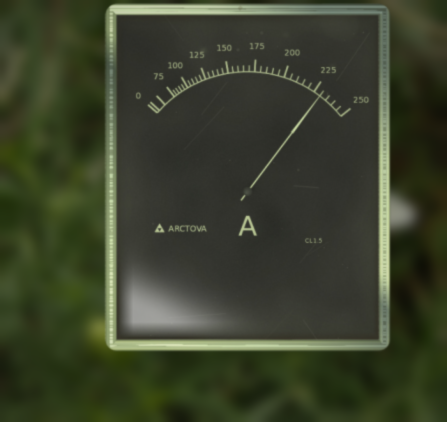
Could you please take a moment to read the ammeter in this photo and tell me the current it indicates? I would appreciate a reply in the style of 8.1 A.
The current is 230 A
